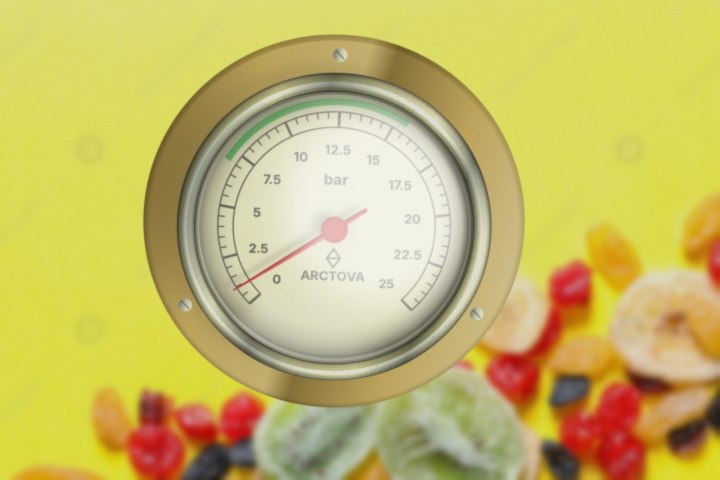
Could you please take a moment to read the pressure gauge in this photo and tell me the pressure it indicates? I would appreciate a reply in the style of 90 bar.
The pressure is 1 bar
